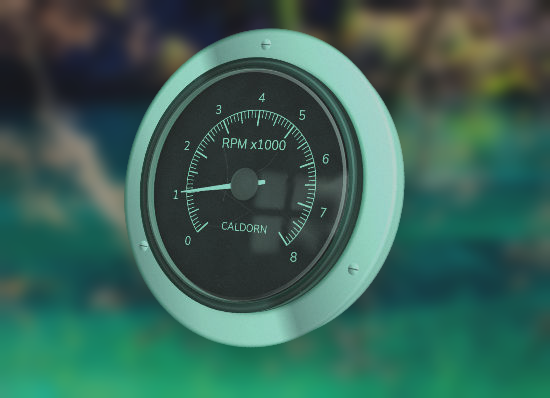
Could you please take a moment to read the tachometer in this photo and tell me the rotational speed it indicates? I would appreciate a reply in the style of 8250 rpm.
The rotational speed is 1000 rpm
